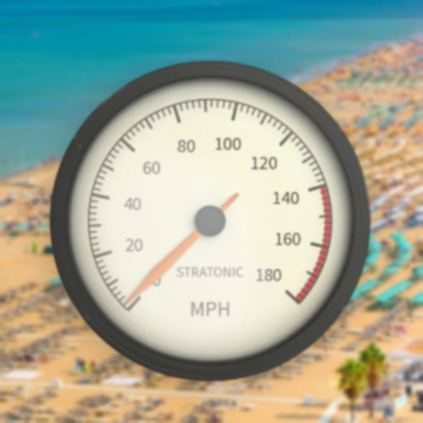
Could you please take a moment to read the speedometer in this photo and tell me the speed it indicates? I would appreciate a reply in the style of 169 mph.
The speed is 2 mph
